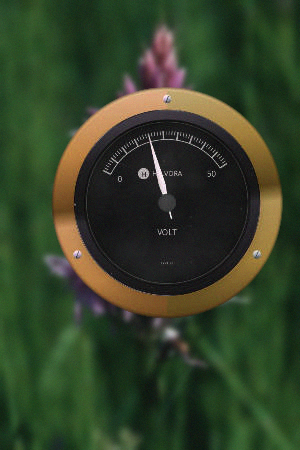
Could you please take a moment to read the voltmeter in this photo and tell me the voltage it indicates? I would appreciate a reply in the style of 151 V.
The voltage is 20 V
